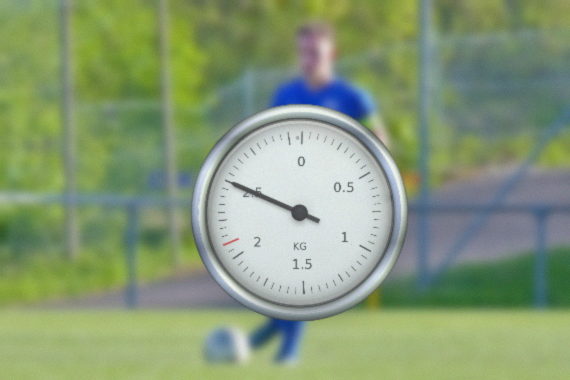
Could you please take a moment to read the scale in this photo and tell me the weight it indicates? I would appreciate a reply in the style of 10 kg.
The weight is 2.5 kg
